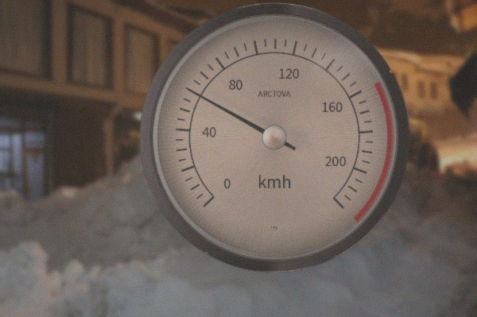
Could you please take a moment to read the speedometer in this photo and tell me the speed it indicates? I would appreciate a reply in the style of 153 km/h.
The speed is 60 km/h
